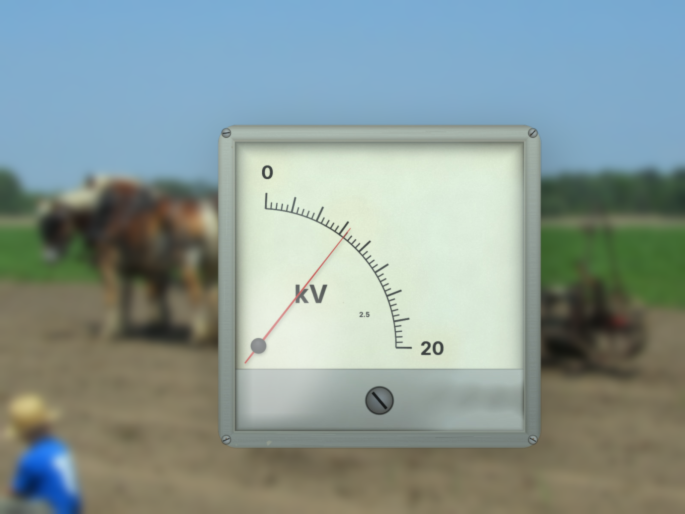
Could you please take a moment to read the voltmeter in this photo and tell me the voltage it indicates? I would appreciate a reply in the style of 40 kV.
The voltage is 8 kV
